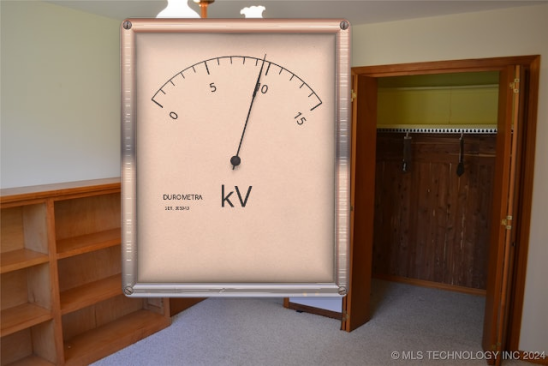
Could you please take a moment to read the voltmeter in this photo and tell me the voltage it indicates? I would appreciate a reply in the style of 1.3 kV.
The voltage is 9.5 kV
